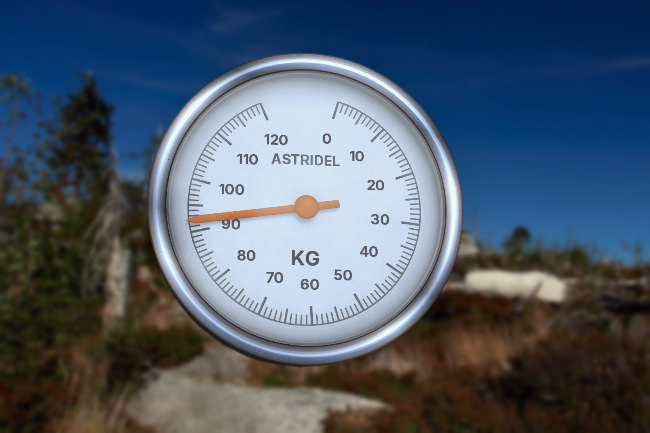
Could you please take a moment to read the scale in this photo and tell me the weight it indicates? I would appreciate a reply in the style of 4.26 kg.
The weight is 92 kg
